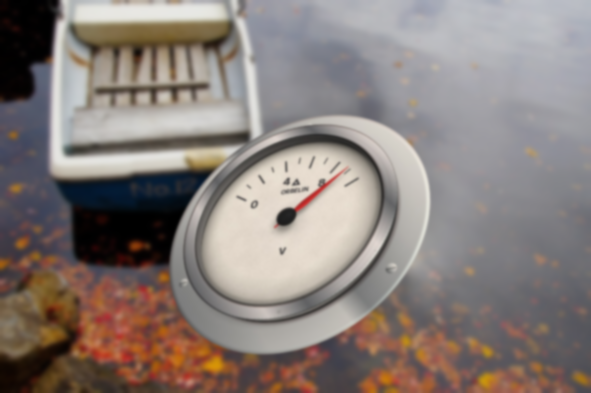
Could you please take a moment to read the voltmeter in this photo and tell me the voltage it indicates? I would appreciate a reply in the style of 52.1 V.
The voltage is 9 V
